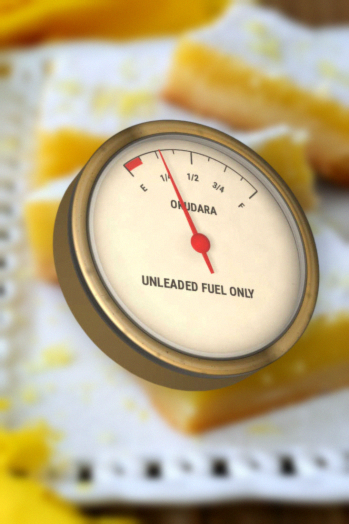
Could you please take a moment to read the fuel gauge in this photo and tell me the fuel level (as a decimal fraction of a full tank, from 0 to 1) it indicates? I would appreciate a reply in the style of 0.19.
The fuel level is 0.25
